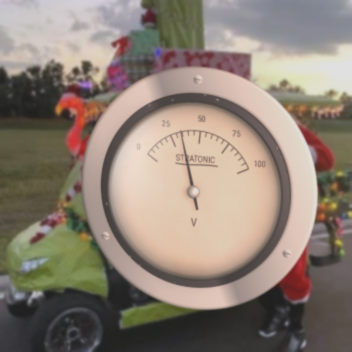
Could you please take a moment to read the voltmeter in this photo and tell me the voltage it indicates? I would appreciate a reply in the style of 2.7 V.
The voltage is 35 V
